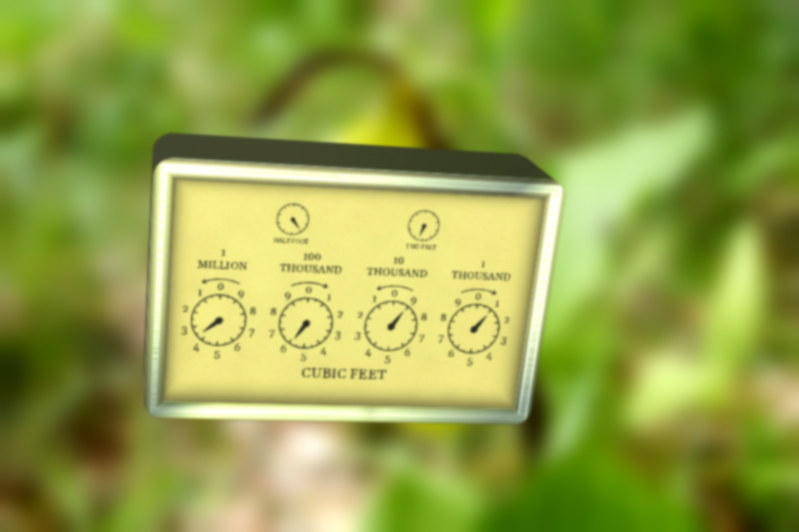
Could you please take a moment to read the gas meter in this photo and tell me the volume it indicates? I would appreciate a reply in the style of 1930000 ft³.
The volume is 359100 ft³
